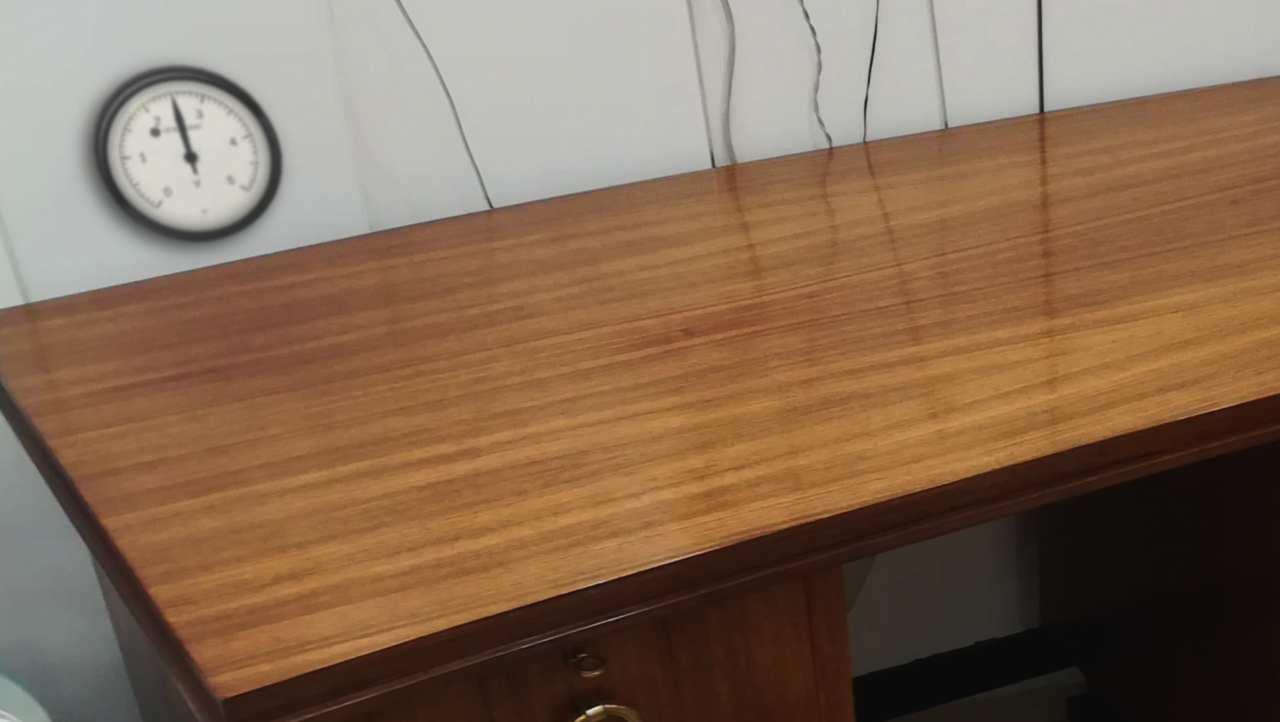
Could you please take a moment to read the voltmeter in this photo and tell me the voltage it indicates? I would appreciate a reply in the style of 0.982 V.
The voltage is 2.5 V
